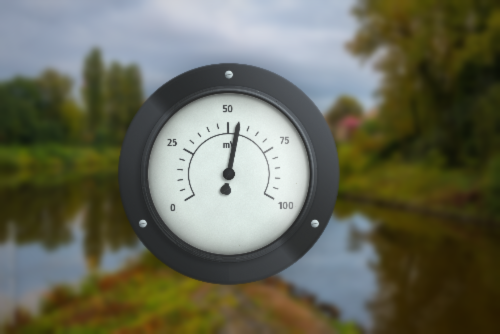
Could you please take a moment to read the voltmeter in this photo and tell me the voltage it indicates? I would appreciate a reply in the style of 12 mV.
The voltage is 55 mV
